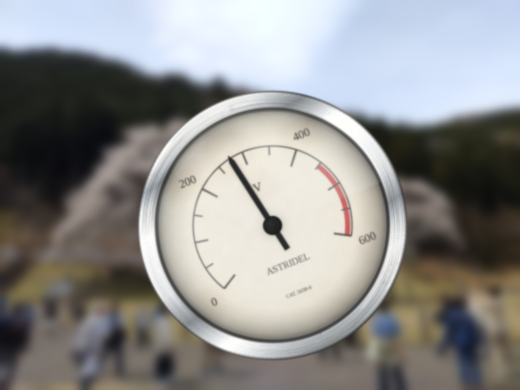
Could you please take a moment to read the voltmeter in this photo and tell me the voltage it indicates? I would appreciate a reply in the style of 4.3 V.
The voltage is 275 V
